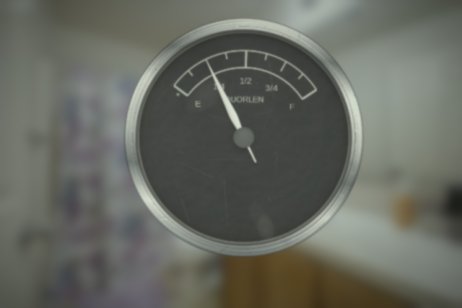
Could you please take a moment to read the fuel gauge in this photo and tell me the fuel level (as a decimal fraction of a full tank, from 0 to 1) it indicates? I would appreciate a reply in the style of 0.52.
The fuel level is 0.25
